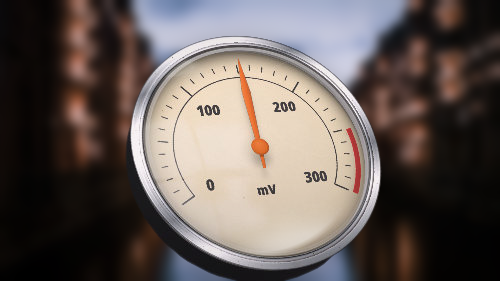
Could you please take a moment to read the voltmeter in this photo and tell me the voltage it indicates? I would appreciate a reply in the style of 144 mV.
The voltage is 150 mV
